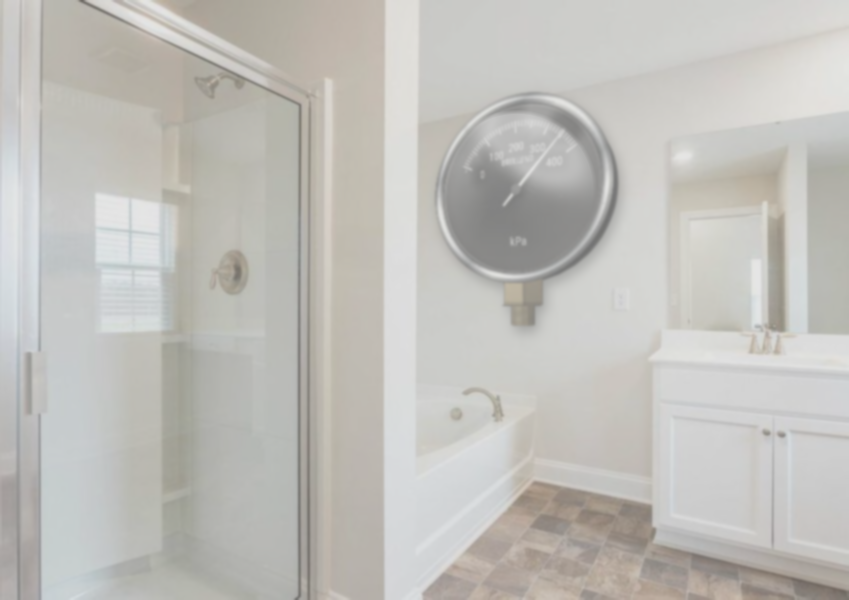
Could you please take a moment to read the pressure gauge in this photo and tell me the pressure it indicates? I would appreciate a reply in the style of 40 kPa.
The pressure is 350 kPa
